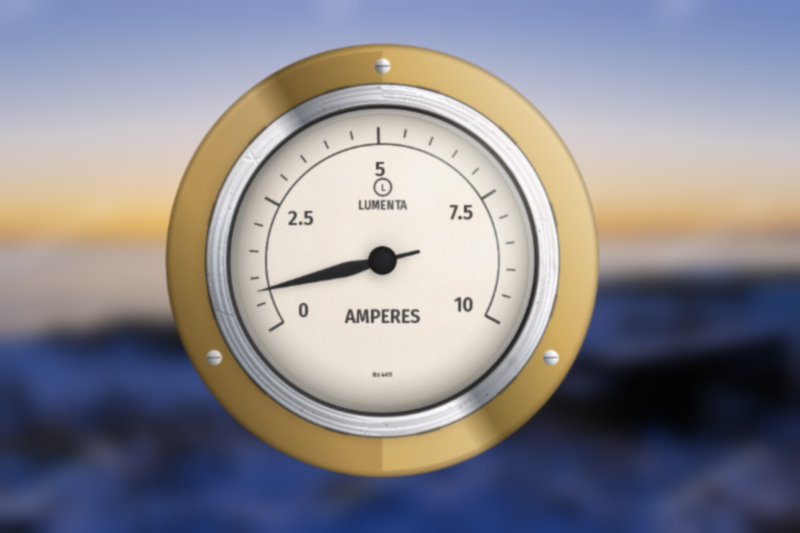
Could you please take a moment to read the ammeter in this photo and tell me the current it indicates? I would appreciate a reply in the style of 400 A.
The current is 0.75 A
